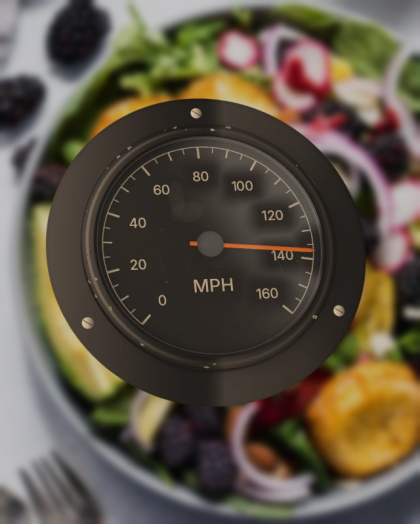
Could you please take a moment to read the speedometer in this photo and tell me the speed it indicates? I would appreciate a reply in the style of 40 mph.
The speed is 137.5 mph
